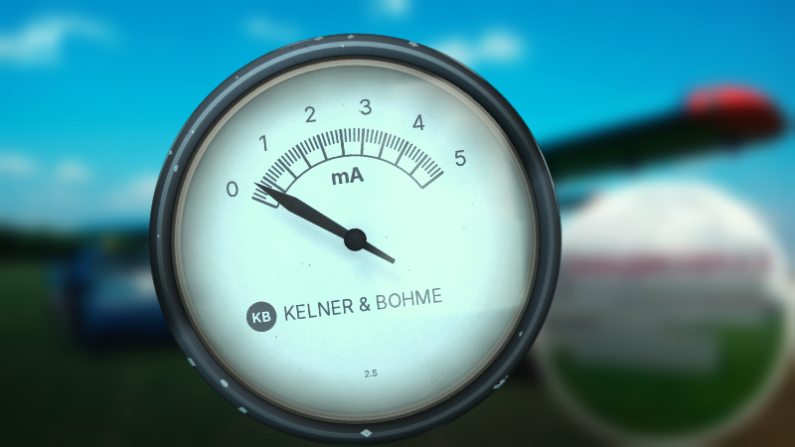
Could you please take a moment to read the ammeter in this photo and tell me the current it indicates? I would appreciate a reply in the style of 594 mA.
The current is 0.3 mA
